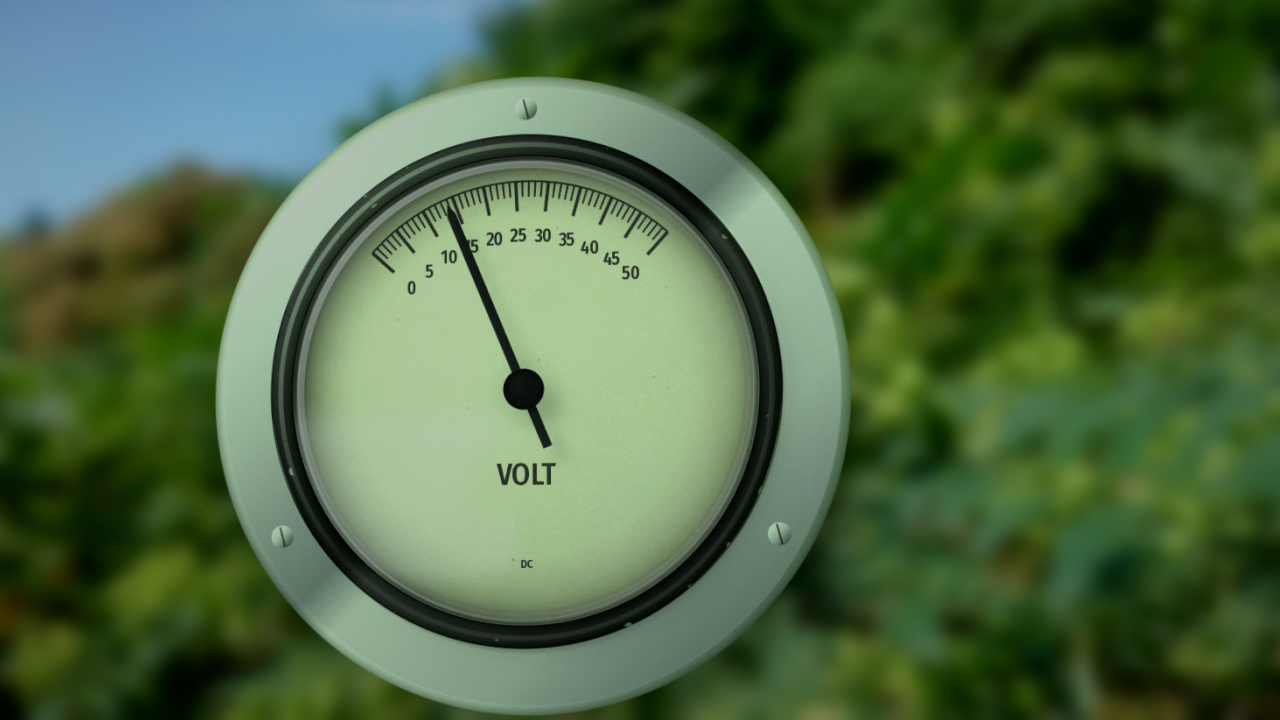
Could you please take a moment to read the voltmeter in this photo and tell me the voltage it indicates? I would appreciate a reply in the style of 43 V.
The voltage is 14 V
